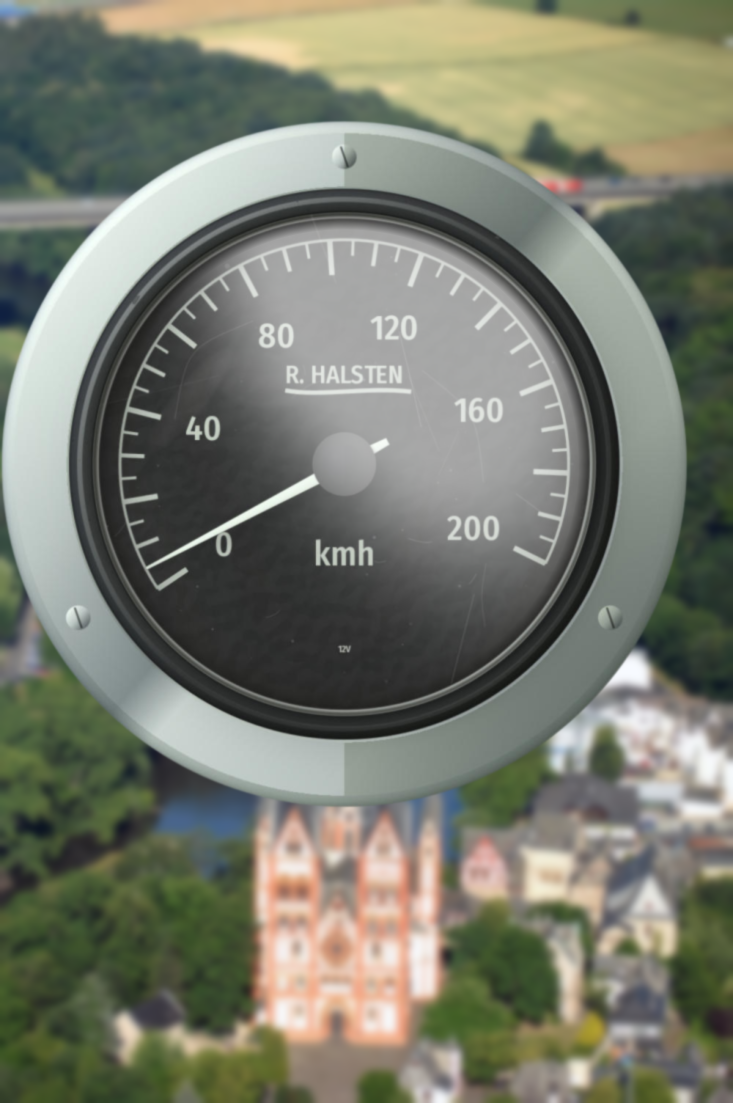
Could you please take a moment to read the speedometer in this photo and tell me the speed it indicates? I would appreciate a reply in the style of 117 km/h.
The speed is 5 km/h
